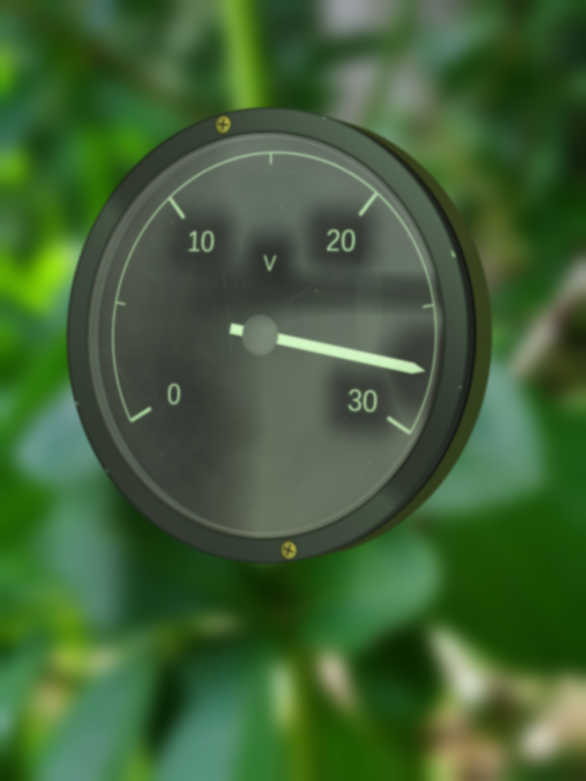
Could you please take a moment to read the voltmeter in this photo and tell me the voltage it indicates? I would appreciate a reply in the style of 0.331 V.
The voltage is 27.5 V
